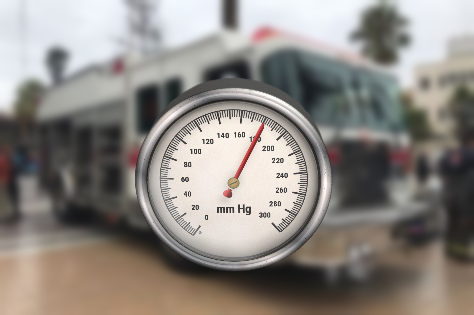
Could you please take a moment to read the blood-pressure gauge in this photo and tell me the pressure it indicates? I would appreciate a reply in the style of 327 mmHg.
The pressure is 180 mmHg
